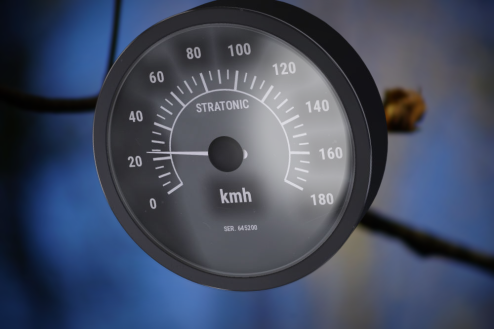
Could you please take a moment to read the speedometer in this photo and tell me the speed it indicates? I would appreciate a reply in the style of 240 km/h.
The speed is 25 km/h
